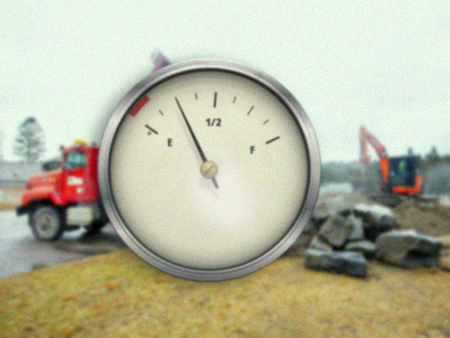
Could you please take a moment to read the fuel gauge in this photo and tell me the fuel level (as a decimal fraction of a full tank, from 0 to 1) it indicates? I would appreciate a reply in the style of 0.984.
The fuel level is 0.25
